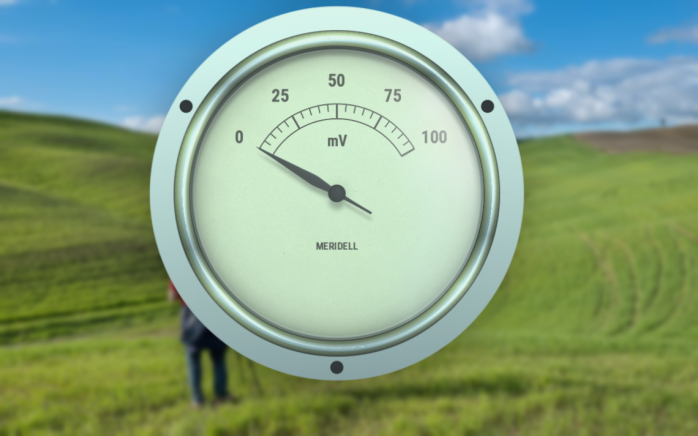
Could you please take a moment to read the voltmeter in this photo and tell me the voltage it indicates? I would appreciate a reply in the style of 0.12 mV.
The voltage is 0 mV
